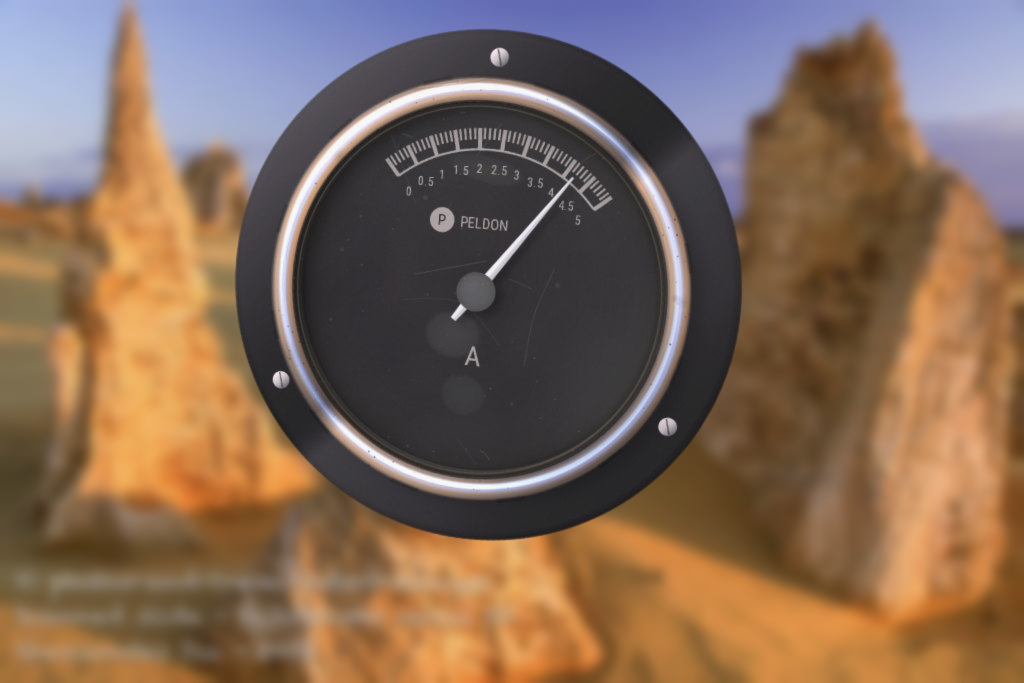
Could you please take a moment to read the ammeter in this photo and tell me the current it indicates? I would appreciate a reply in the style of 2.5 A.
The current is 4.2 A
